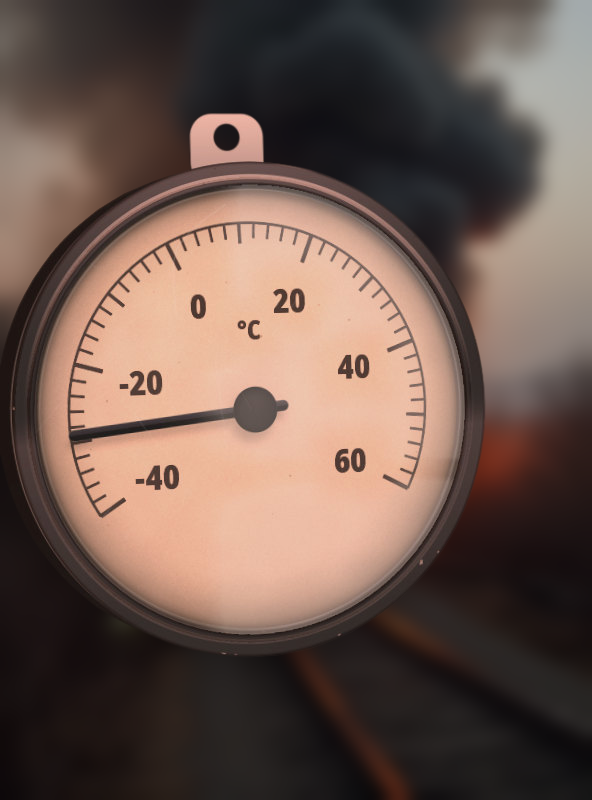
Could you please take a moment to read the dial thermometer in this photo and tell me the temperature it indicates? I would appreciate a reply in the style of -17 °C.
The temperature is -29 °C
